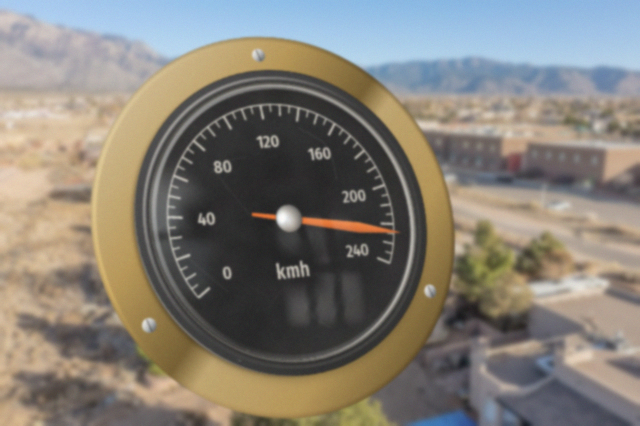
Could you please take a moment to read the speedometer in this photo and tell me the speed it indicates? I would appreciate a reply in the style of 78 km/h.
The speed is 225 km/h
